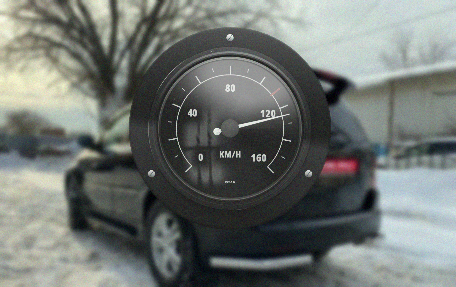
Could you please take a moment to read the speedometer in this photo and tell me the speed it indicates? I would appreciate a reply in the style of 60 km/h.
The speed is 125 km/h
